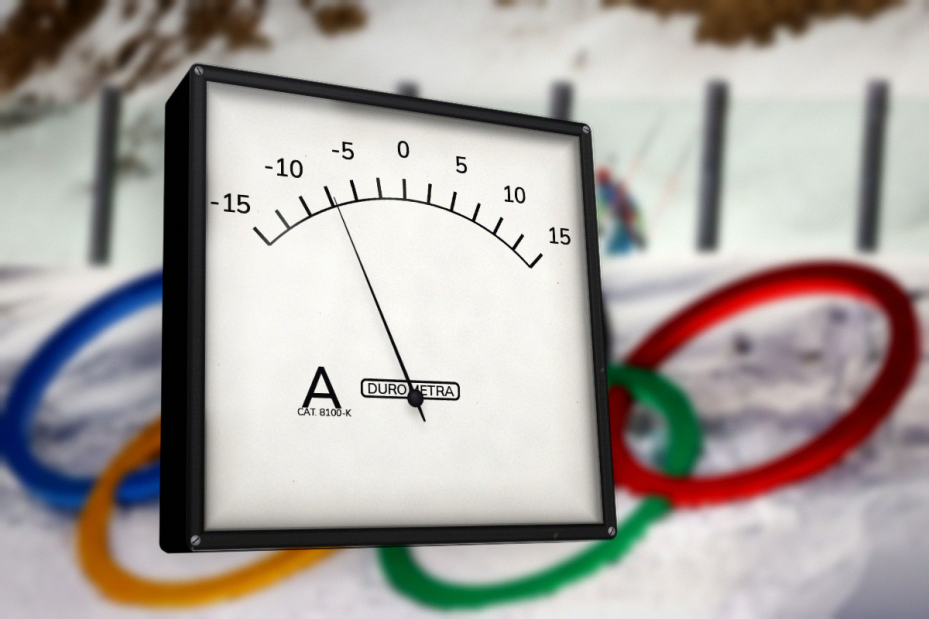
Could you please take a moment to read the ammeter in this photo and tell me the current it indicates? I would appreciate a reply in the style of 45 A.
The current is -7.5 A
